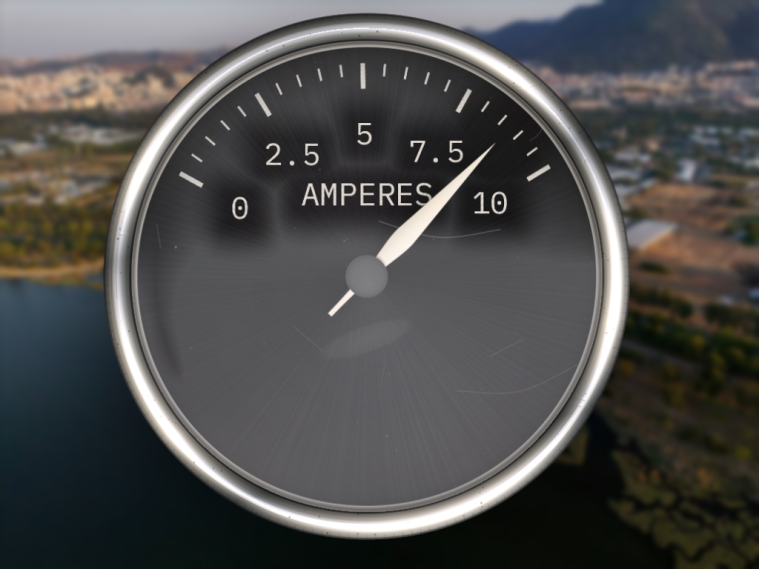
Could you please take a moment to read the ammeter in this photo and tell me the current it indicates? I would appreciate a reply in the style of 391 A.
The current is 8.75 A
